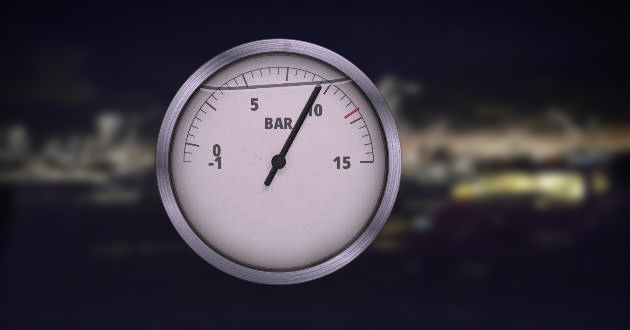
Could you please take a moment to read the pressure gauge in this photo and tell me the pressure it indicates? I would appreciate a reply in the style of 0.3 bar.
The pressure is 9.5 bar
